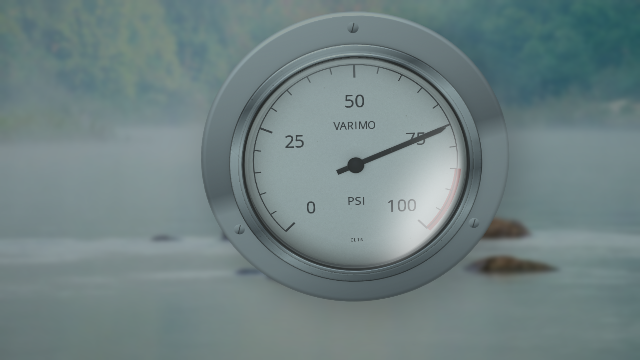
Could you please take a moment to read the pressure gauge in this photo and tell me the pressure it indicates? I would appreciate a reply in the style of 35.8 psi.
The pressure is 75 psi
